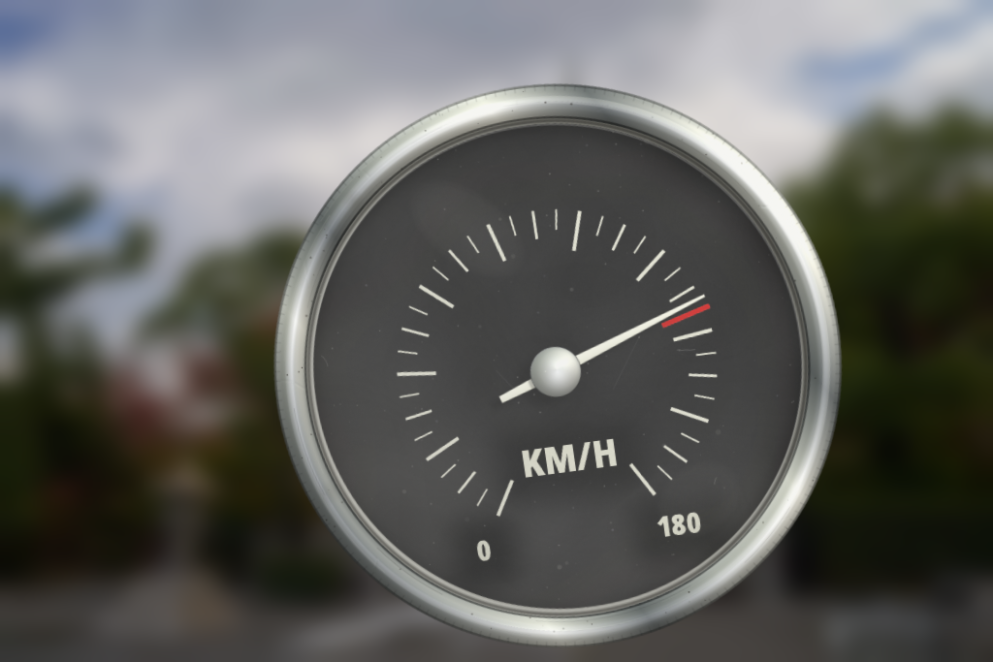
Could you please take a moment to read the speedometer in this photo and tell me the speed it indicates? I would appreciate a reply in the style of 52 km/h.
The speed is 132.5 km/h
